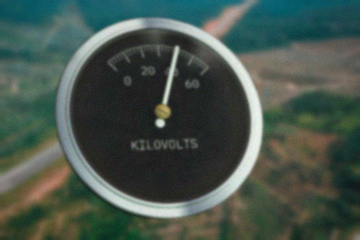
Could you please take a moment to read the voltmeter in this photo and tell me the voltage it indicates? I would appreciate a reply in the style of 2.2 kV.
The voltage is 40 kV
